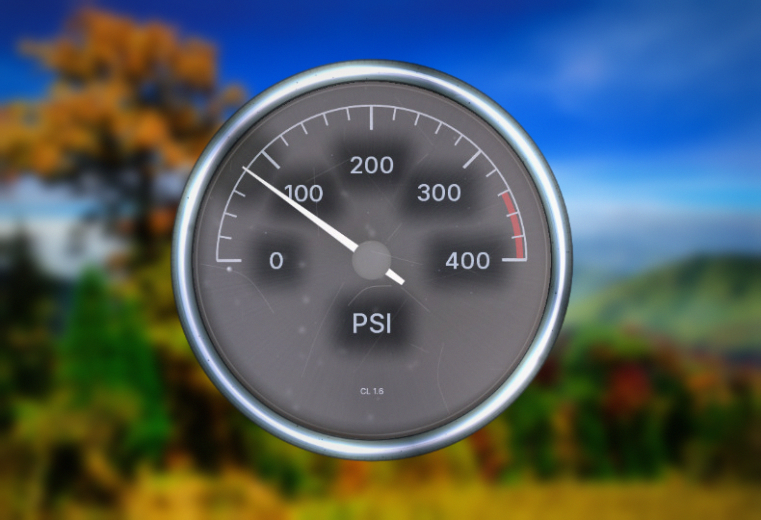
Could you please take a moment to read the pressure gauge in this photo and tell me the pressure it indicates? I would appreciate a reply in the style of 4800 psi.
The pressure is 80 psi
